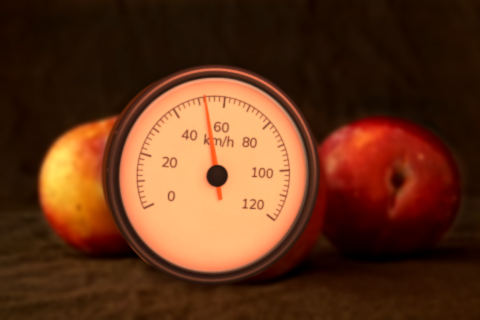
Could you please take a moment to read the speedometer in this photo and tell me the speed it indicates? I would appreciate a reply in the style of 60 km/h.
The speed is 52 km/h
